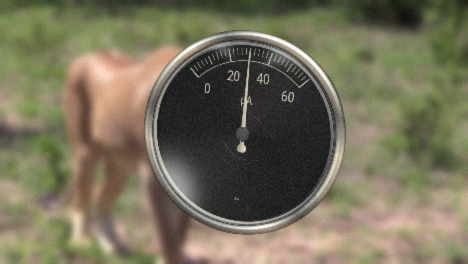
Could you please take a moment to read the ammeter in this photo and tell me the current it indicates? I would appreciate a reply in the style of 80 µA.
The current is 30 µA
